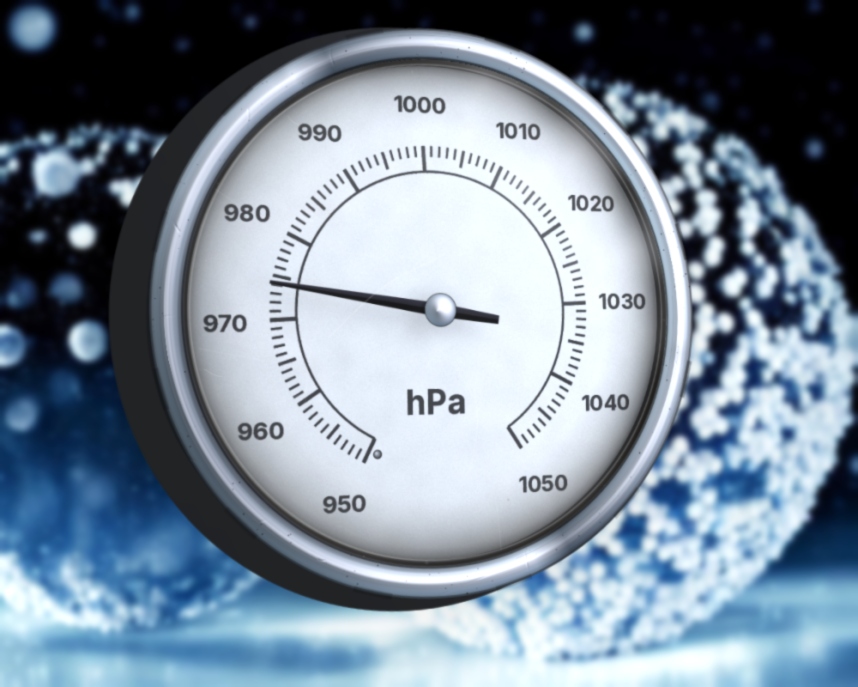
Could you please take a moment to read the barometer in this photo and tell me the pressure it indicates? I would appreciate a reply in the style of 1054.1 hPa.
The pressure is 974 hPa
